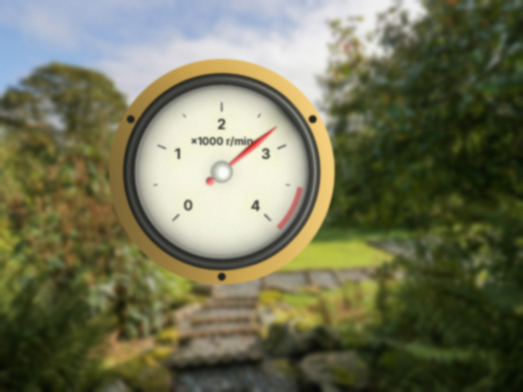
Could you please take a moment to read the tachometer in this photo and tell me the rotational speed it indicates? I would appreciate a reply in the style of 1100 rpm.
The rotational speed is 2750 rpm
